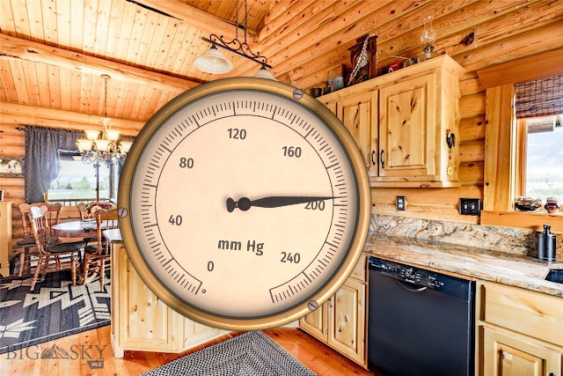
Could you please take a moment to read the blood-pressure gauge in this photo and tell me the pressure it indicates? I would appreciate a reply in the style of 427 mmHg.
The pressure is 196 mmHg
